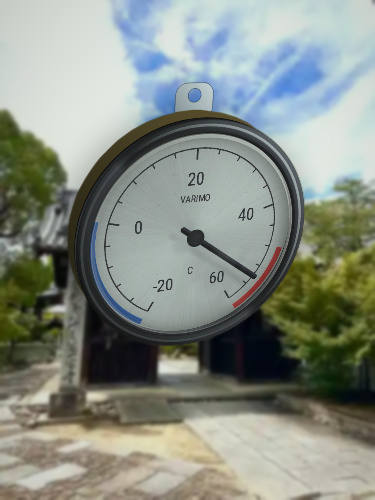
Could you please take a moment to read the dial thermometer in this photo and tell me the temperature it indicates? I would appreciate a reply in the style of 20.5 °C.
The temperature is 54 °C
